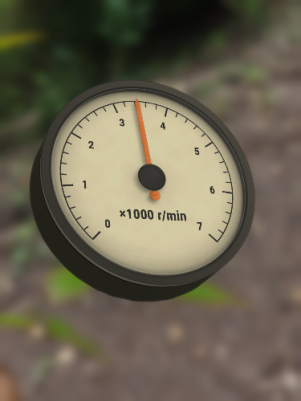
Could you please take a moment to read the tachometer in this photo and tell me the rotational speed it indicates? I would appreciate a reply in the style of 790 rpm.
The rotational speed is 3400 rpm
